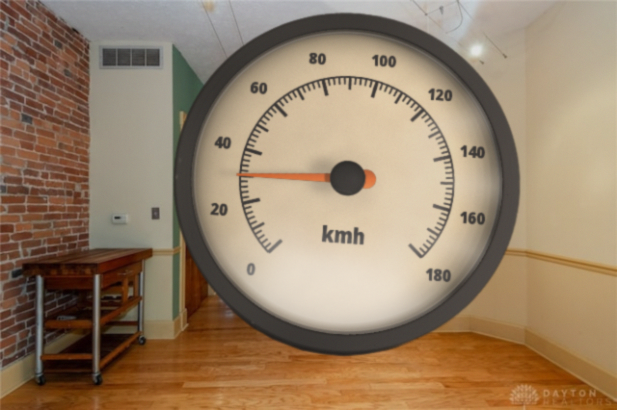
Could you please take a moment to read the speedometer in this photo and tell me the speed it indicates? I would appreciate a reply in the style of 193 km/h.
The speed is 30 km/h
